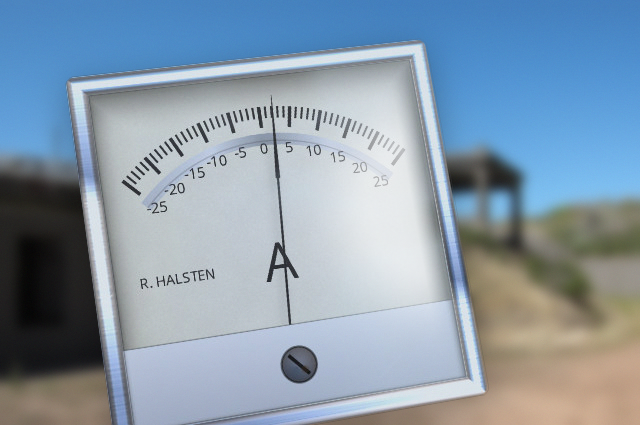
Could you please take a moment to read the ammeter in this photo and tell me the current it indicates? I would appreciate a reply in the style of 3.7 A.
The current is 2 A
